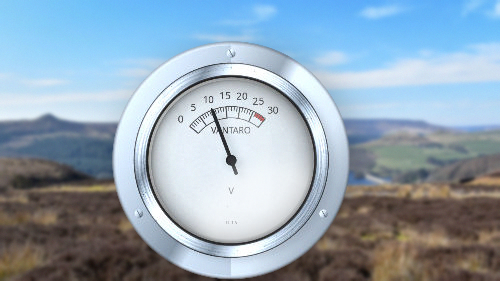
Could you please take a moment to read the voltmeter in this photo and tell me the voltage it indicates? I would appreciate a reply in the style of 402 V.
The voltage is 10 V
